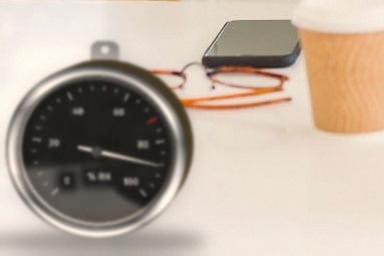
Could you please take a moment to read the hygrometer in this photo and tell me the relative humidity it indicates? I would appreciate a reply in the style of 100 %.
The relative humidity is 88 %
